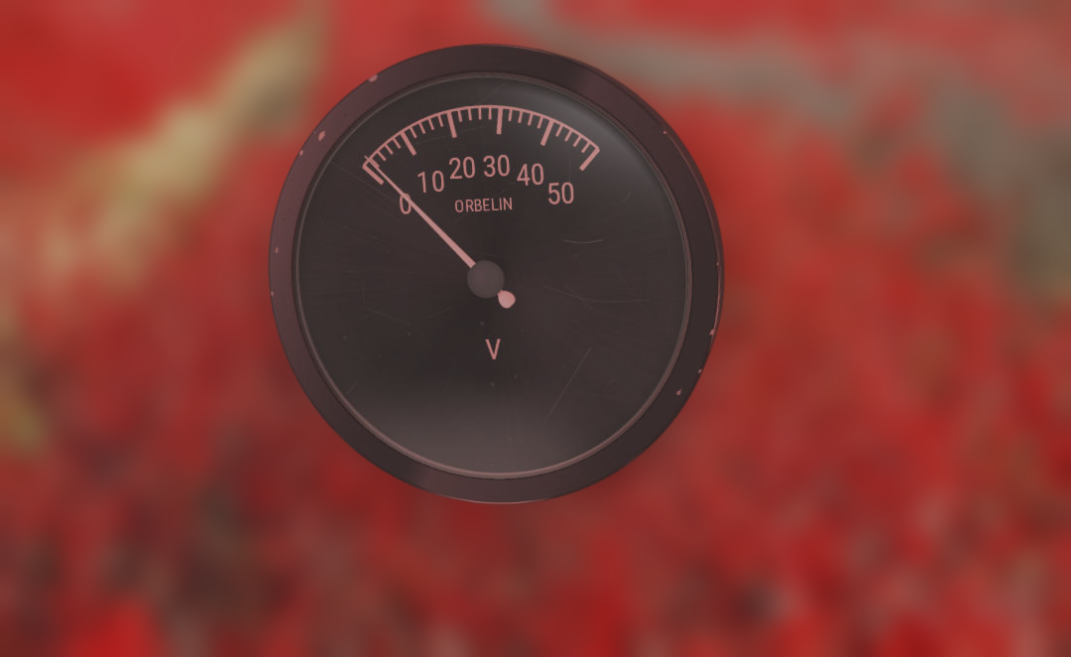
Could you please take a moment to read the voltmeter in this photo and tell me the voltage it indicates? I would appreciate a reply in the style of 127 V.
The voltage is 2 V
